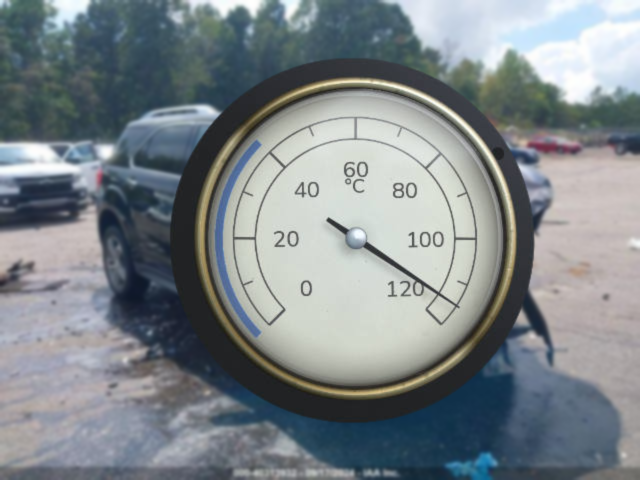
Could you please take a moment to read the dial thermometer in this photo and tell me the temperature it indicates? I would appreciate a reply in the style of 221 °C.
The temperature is 115 °C
